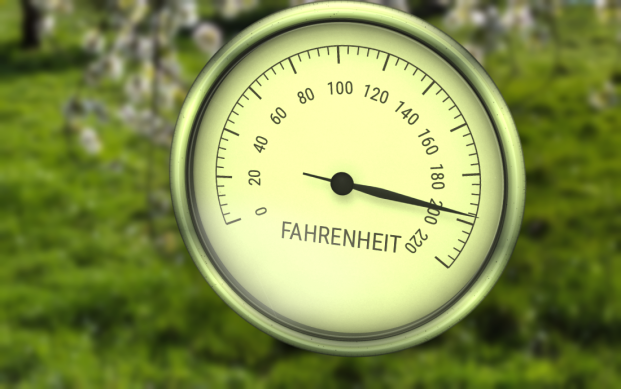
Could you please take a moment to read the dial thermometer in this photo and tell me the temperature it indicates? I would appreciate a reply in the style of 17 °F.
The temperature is 196 °F
